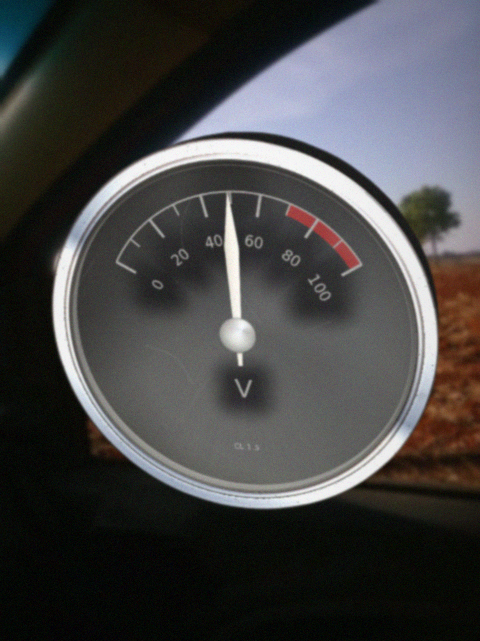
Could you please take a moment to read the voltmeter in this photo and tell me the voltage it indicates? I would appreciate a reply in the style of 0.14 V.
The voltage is 50 V
